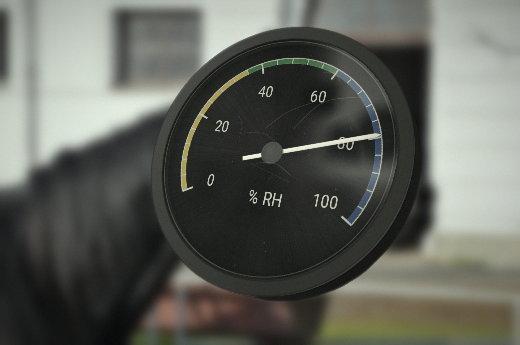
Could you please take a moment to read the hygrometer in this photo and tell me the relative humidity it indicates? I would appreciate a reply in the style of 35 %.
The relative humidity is 80 %
